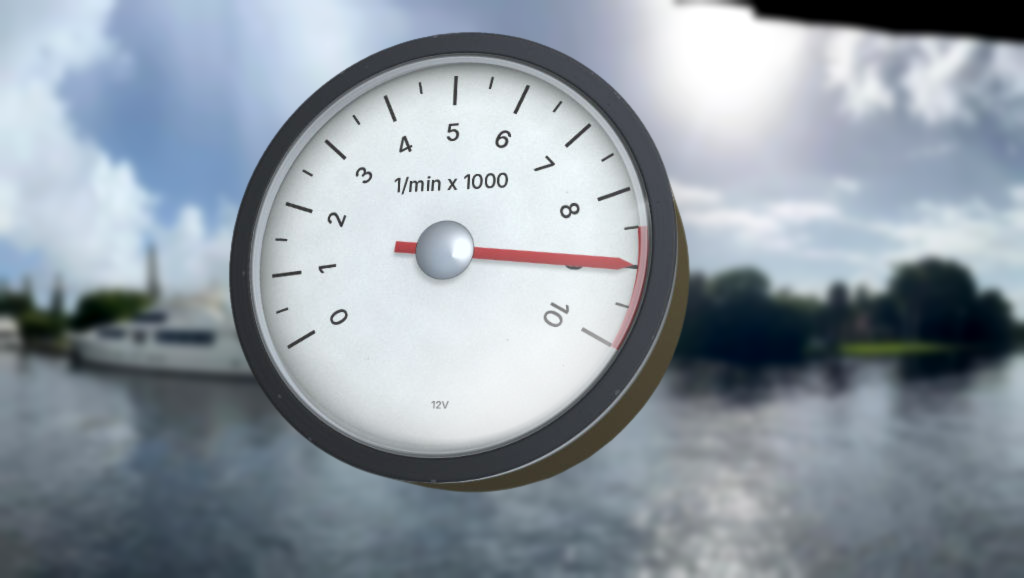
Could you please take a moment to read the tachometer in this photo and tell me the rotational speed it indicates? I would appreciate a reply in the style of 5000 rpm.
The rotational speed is 9000 rpm
